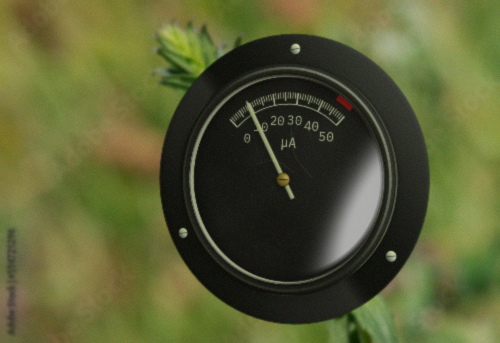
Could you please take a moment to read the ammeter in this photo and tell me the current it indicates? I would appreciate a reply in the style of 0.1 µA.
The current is 10 µA
